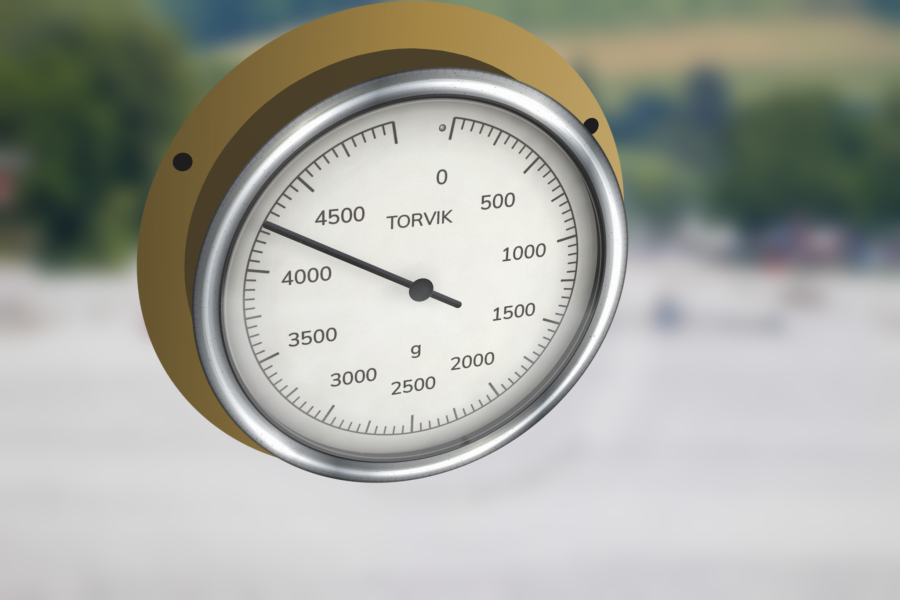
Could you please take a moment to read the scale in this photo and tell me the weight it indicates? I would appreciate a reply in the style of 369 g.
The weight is 4250 g
